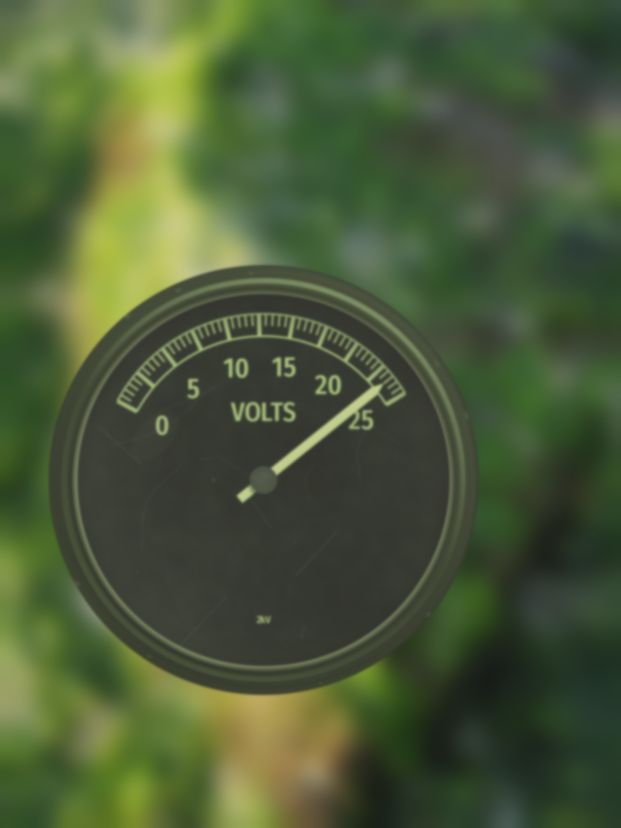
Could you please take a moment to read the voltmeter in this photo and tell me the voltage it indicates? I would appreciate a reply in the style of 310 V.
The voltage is 23.5 V
